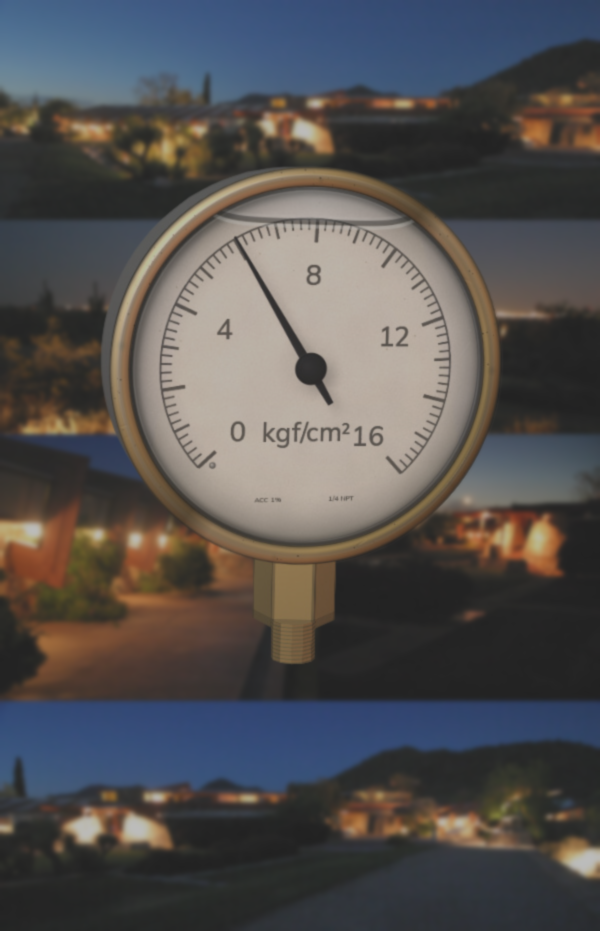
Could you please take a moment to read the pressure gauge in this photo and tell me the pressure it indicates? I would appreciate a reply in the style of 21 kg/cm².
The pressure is 6 kg/cm²
